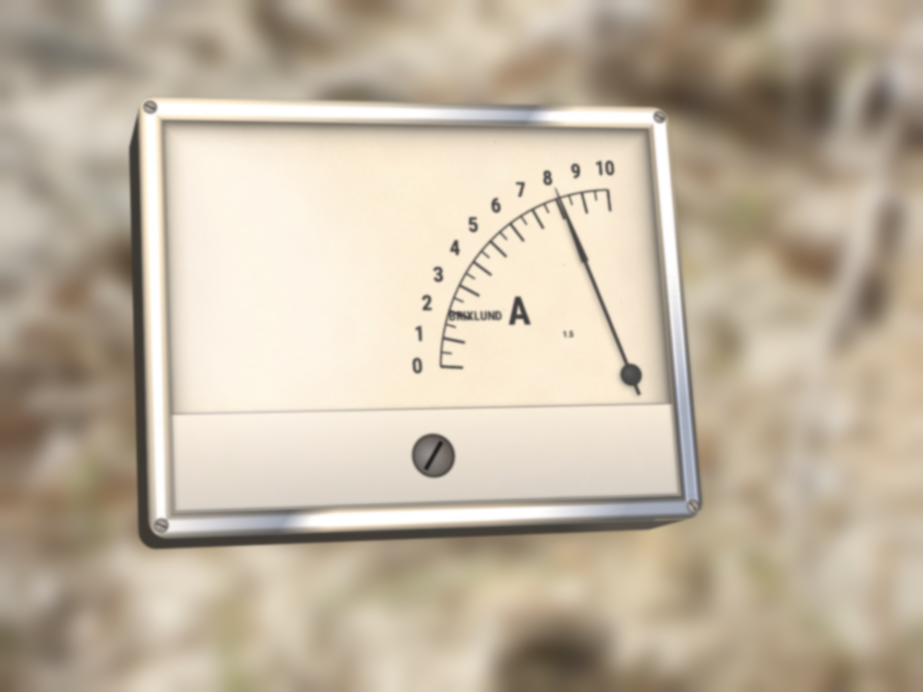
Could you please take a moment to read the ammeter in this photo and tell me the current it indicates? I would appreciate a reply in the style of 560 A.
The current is 8 A
